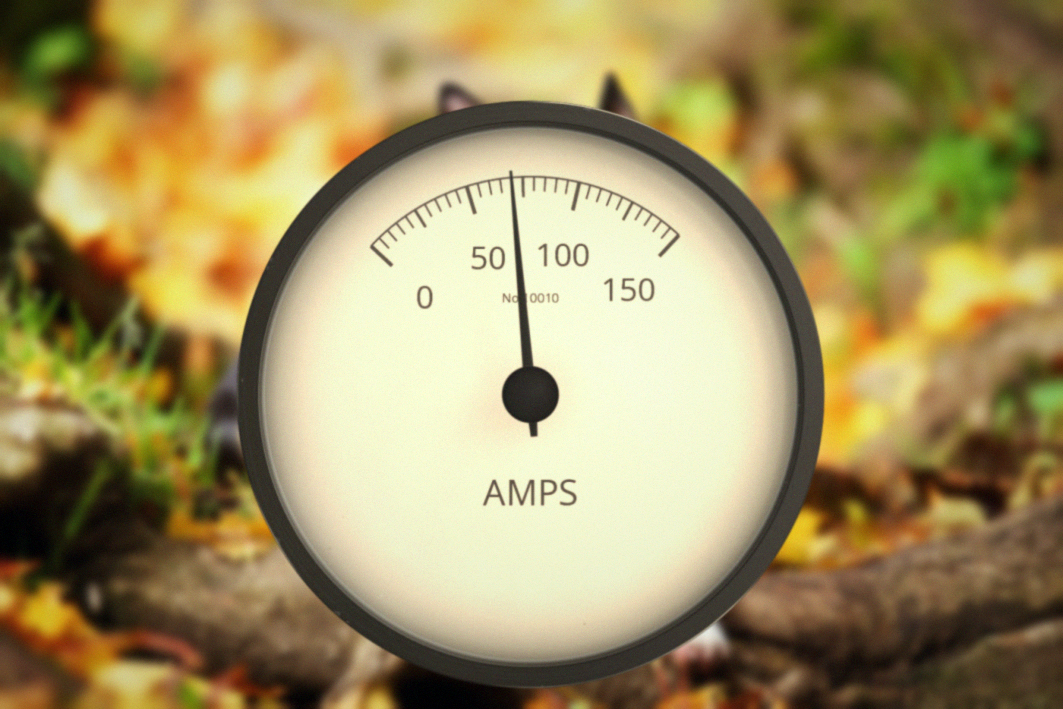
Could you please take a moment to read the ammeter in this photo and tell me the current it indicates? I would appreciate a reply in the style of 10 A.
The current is 70 A
